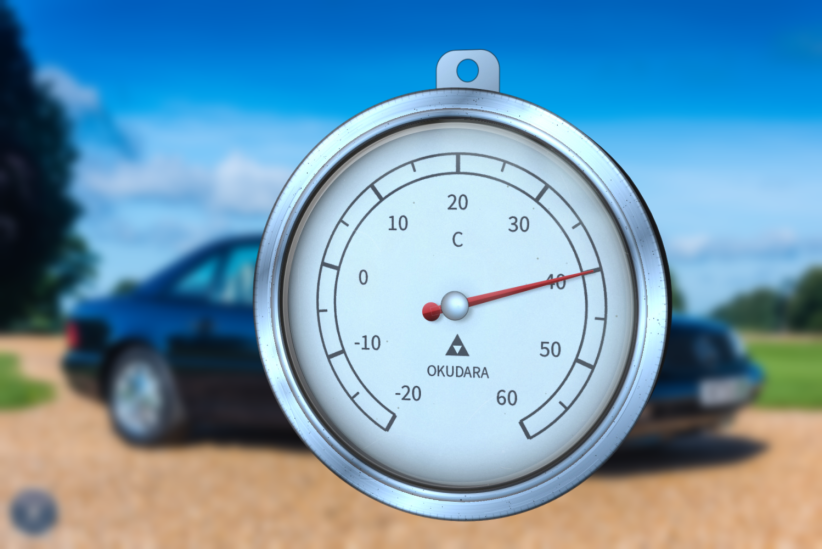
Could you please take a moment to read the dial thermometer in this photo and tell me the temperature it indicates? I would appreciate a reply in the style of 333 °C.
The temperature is 40 °C
